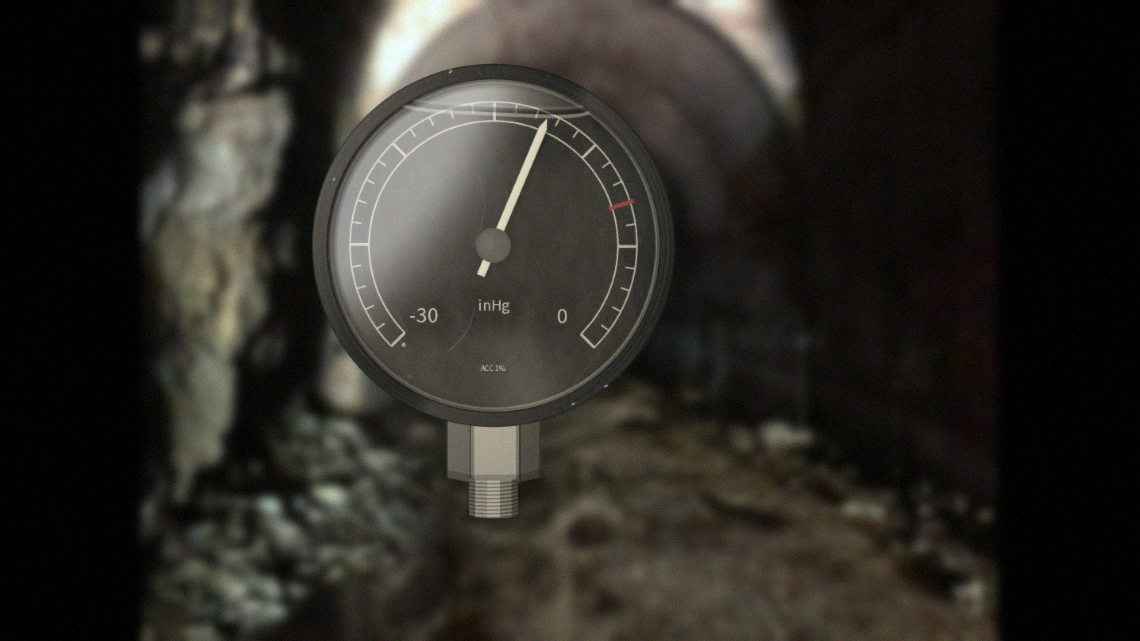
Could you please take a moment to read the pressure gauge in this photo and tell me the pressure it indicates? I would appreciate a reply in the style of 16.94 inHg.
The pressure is -12.5 inHg
